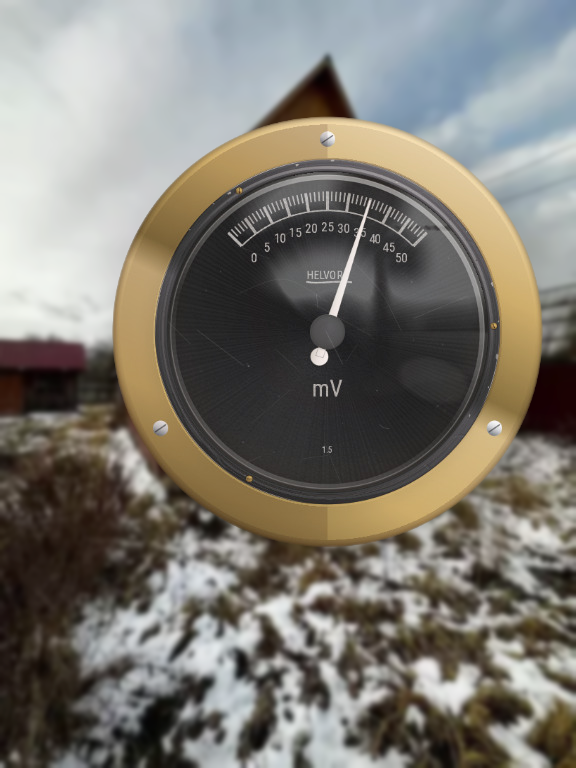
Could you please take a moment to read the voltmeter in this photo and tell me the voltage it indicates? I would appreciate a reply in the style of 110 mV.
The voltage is 35 mV
